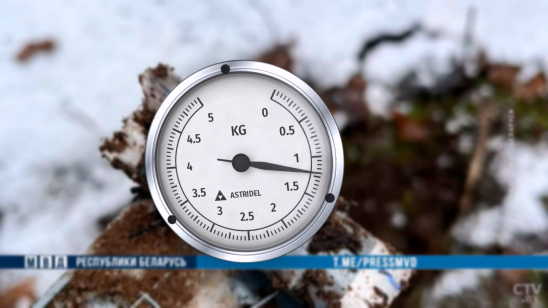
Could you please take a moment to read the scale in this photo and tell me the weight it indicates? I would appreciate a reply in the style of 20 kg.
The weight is 1.2 kg
